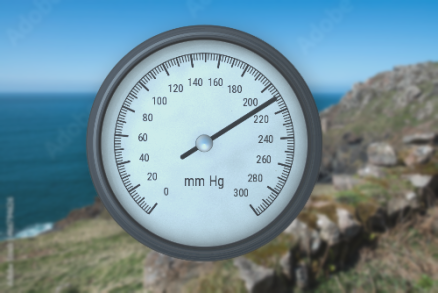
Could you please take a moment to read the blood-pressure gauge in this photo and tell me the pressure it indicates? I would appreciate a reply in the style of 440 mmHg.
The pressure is 210 mmHg
